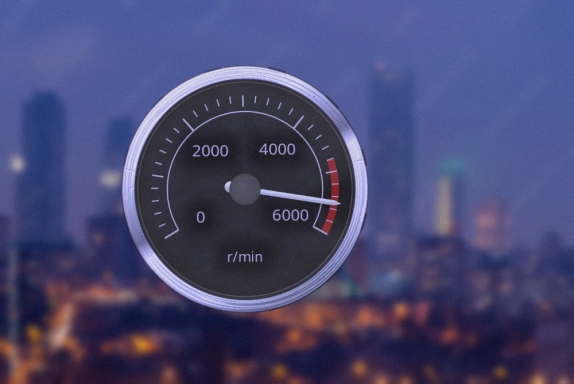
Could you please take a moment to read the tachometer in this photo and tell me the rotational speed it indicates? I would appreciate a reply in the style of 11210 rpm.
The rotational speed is 5500 rpm
